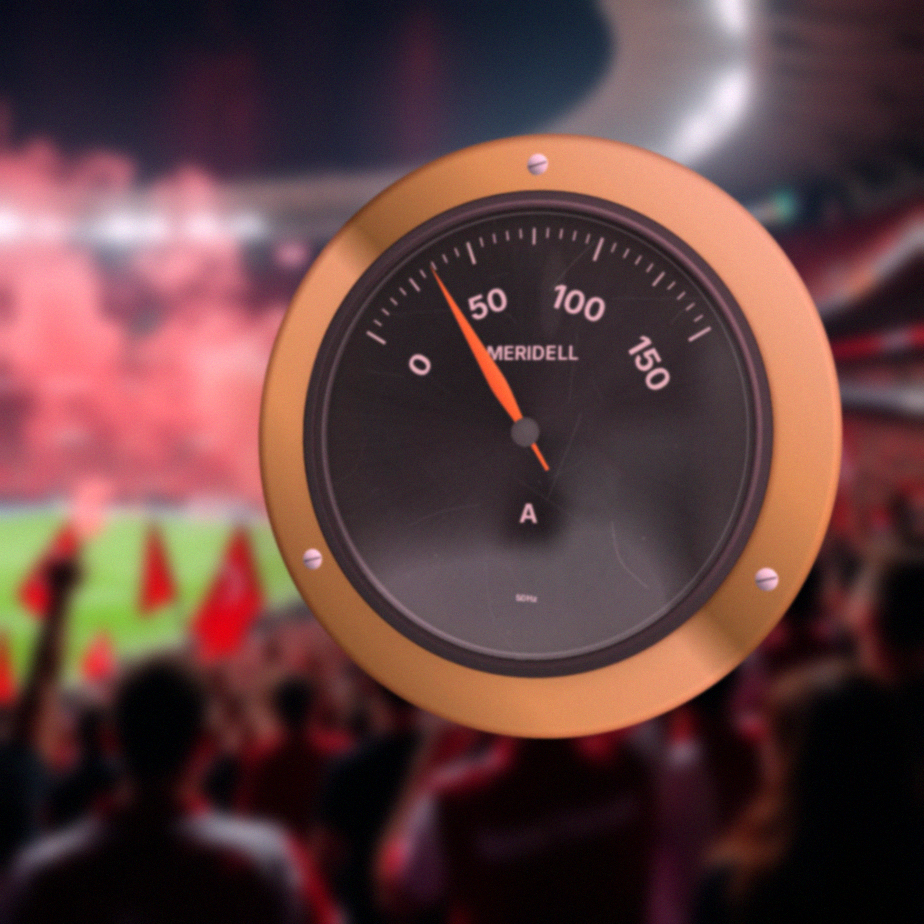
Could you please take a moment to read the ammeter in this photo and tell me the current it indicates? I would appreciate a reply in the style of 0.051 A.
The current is 35 A
